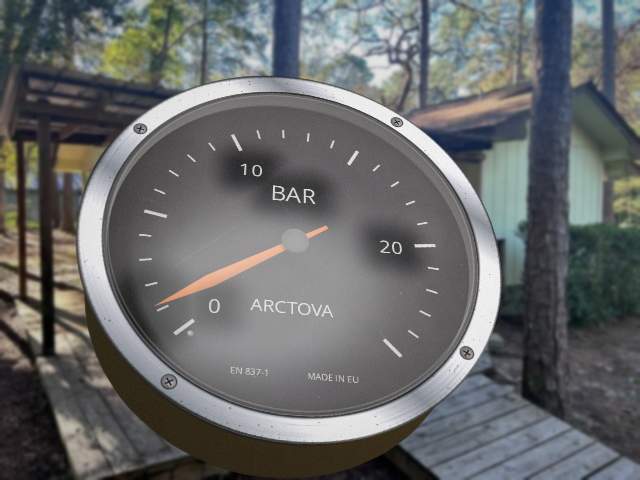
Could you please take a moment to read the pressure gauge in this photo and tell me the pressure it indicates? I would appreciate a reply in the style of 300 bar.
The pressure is 1 bar
